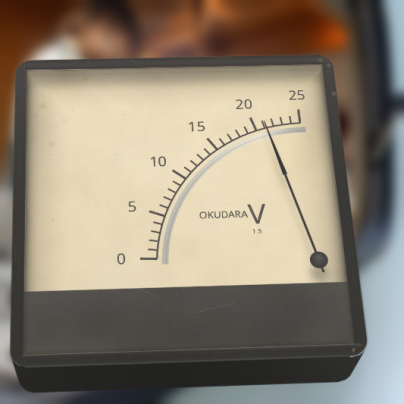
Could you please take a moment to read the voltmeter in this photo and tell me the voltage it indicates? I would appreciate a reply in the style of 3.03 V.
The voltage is 21 V
